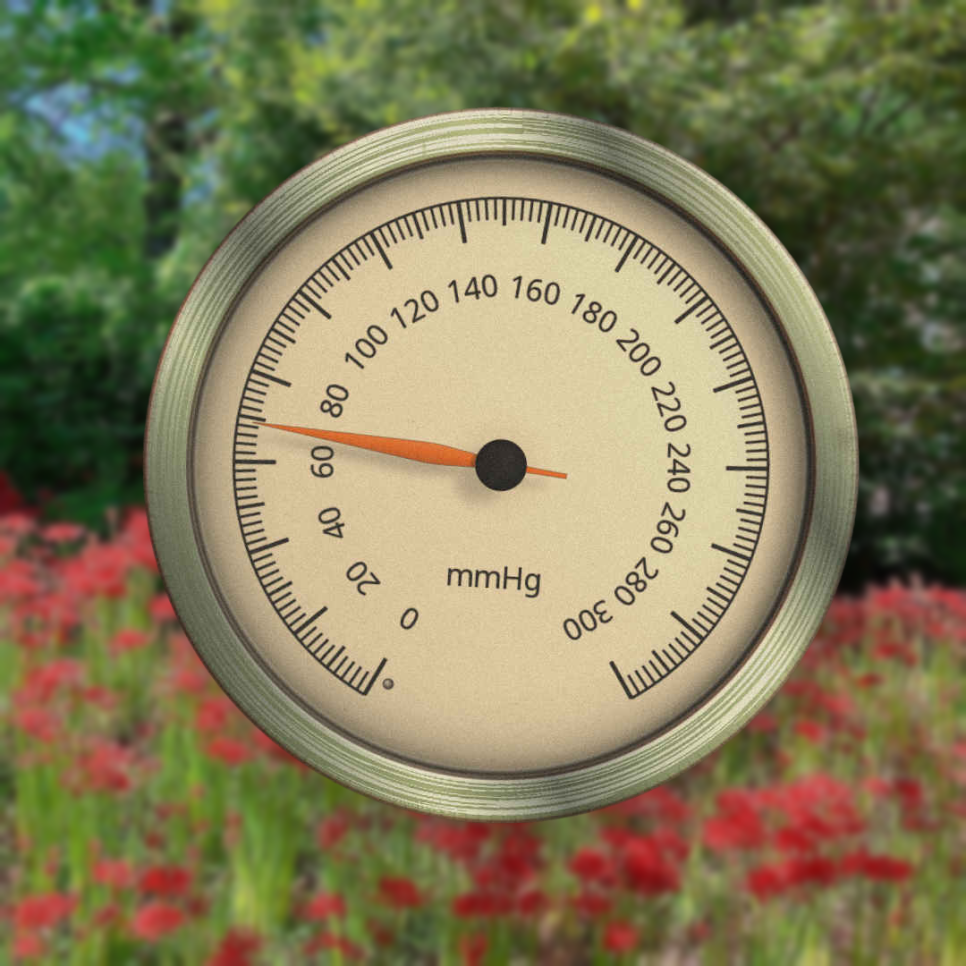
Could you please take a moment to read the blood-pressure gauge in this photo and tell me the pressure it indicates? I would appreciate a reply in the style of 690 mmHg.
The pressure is 69 mmHg
